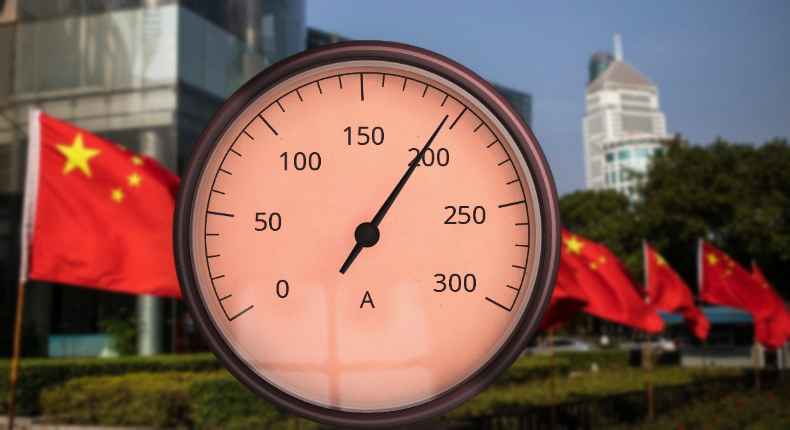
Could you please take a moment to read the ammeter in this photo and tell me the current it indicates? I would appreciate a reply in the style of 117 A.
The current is 195 A
